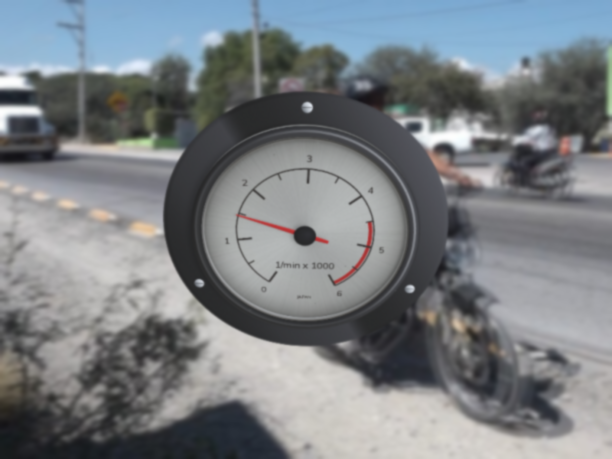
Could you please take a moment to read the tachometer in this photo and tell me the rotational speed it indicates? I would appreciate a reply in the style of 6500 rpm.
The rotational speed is 1500 rpm
